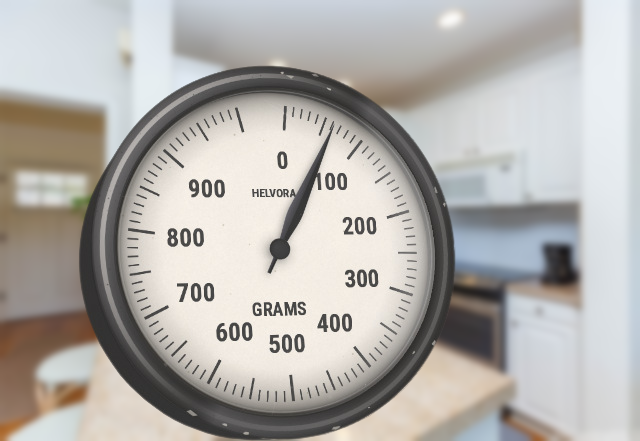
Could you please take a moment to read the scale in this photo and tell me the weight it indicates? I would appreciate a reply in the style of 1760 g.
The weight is 60 g
